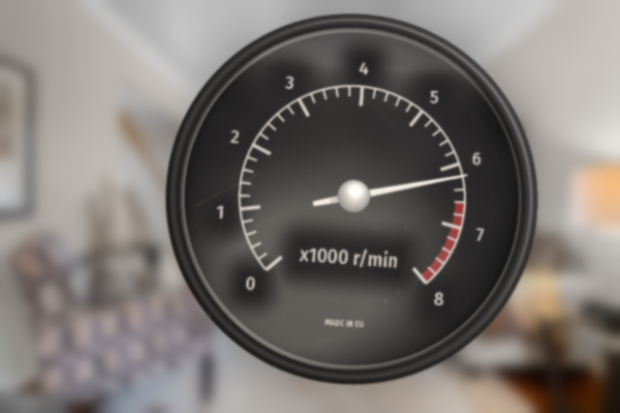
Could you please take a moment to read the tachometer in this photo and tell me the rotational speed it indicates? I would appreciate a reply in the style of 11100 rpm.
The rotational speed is 6200 rpm
